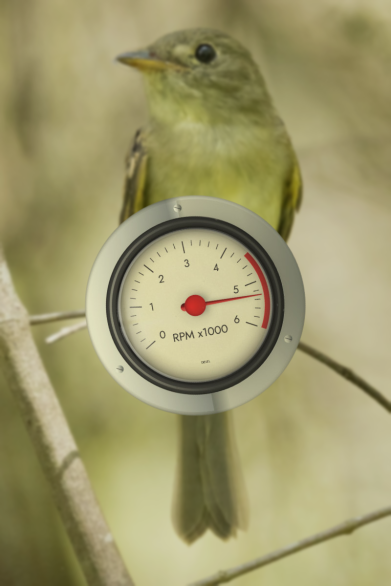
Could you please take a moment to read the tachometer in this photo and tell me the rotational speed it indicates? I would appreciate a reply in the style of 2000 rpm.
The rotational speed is 5300 rpm
